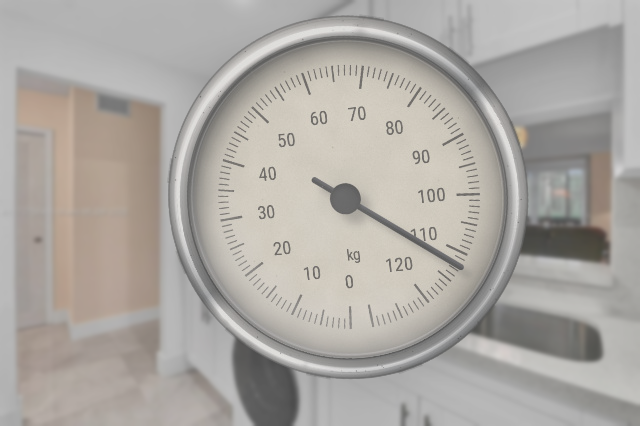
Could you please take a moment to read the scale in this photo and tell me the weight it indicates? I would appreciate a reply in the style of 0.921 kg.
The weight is 112 kg
